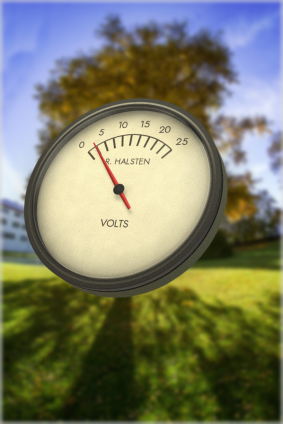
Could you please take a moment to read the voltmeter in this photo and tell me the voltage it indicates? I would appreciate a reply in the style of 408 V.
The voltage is 2.5 V
